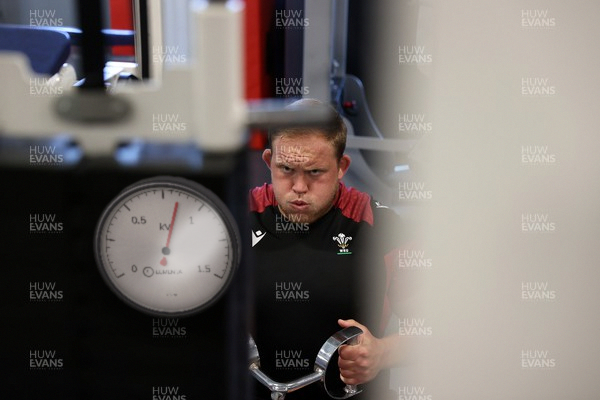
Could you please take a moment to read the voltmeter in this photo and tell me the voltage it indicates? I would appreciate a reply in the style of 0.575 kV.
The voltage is 0.85 kV
